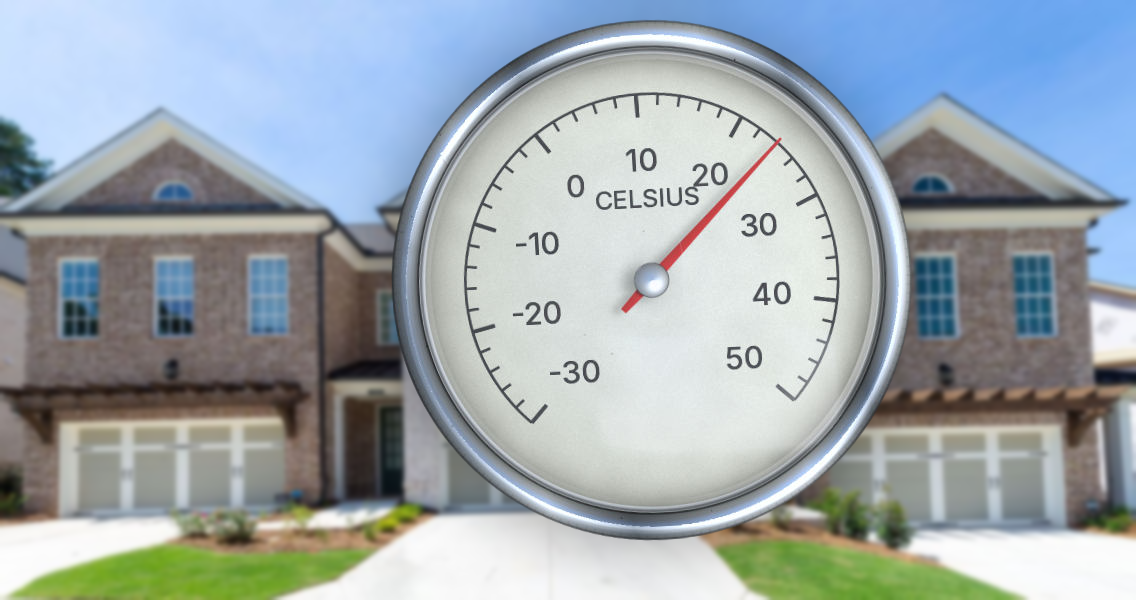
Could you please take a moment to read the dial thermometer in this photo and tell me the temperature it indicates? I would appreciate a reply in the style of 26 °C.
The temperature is 24 °C
